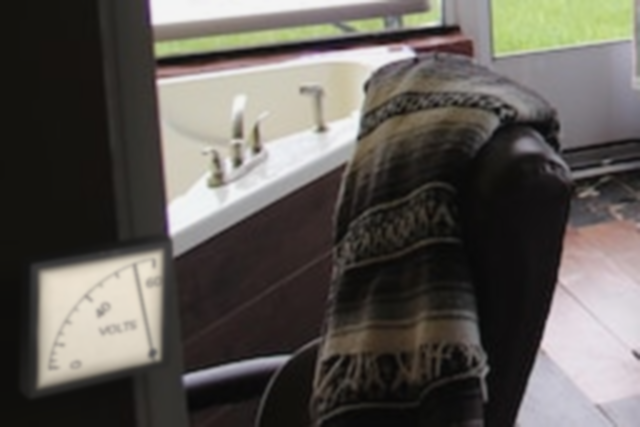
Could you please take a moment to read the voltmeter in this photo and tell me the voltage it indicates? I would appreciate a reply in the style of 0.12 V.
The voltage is 55 V
